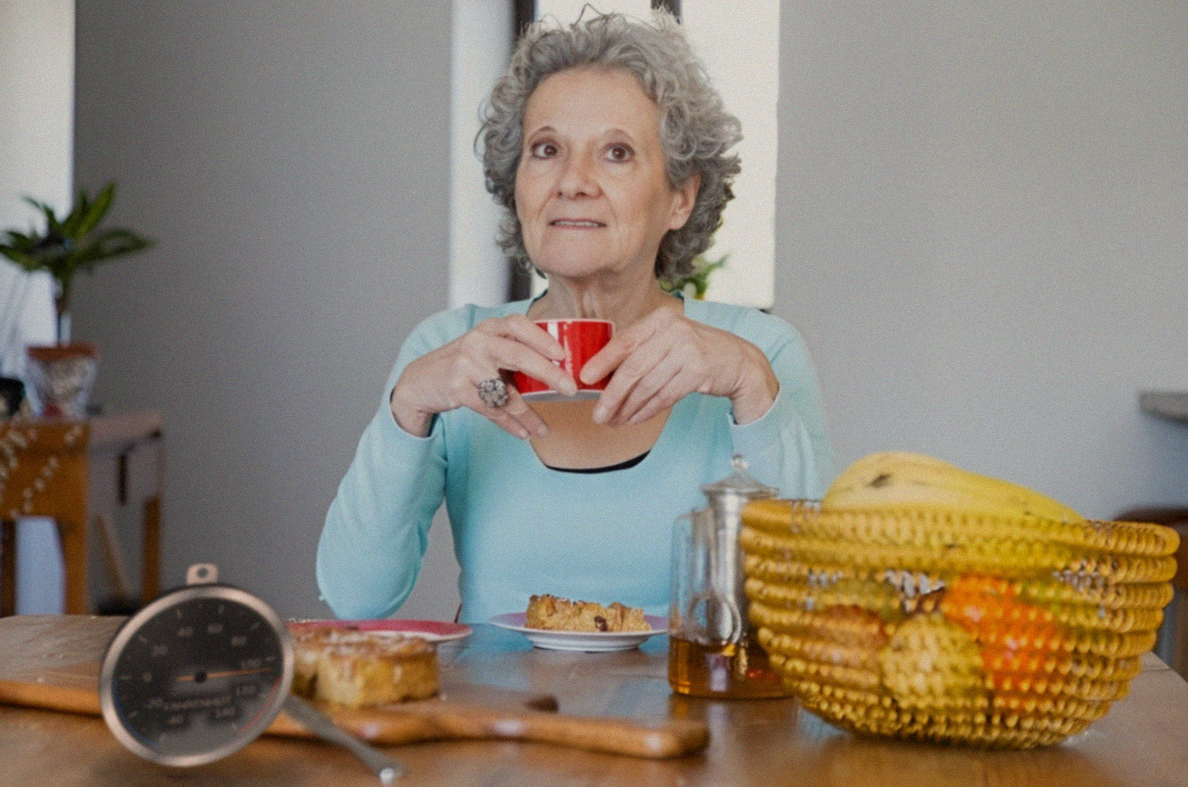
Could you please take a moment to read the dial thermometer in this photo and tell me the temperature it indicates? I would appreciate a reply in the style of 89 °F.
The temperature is 105 °F
